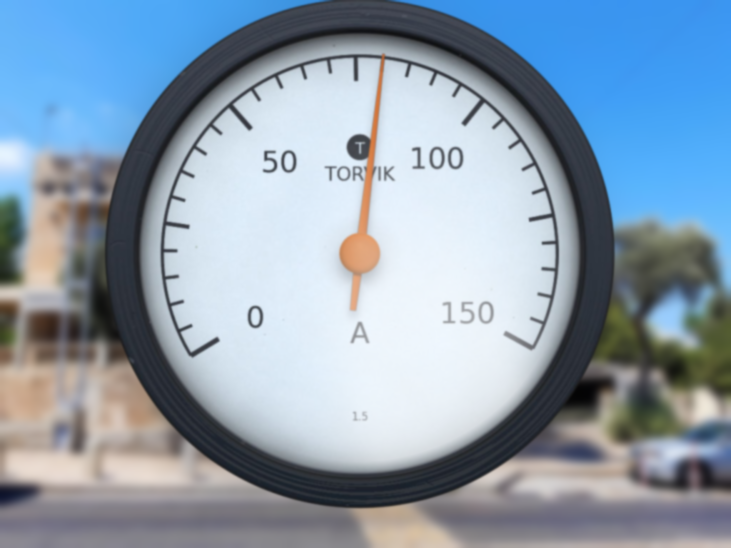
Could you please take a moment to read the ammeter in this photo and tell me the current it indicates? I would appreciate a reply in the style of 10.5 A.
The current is 80 A
